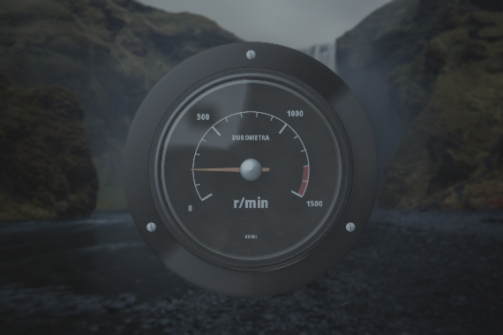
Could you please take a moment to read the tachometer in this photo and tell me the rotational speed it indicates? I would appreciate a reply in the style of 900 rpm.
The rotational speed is 200 rpm
